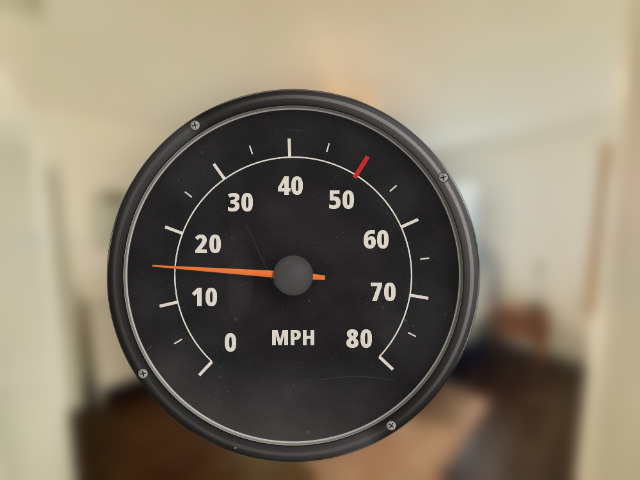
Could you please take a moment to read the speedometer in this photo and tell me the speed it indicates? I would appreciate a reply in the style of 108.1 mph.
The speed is 15 mph
